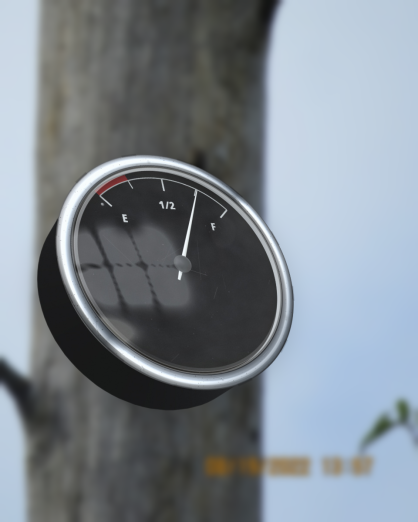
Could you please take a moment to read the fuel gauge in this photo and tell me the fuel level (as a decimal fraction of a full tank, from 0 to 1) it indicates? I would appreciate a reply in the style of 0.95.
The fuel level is 0.75
